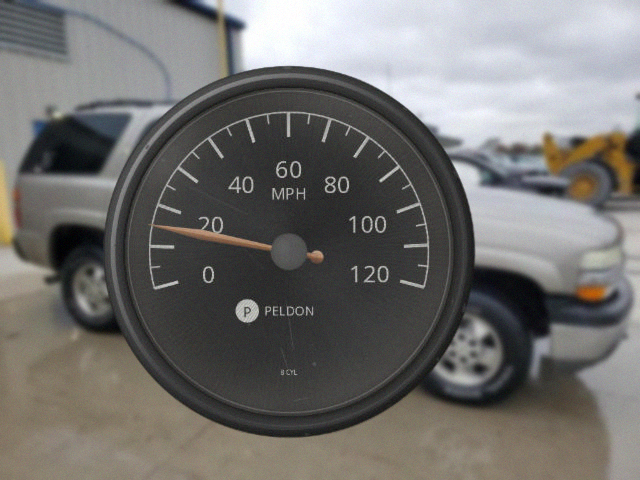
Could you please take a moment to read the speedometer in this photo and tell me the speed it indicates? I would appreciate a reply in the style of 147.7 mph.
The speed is 15 mph
